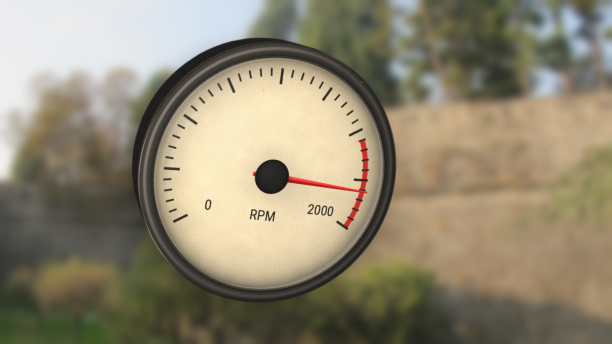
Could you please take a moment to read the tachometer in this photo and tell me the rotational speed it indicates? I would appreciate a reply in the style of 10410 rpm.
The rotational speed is 1800 rpm
